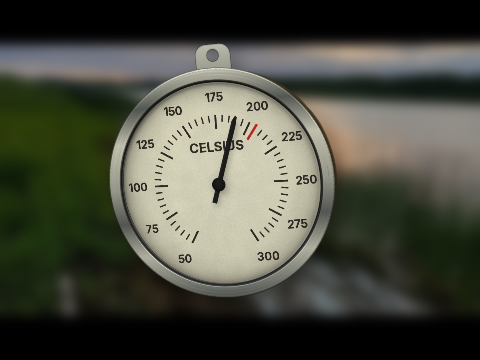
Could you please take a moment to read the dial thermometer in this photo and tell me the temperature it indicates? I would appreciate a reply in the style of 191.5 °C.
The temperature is 190 °C
